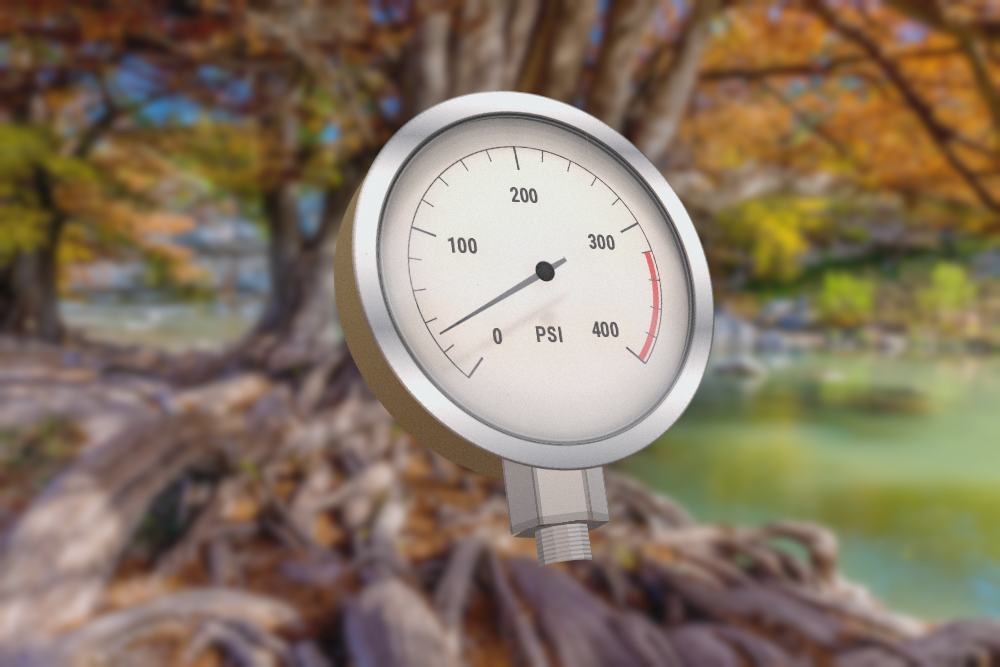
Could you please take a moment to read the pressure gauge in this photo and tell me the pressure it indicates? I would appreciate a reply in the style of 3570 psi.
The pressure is 30 psi
